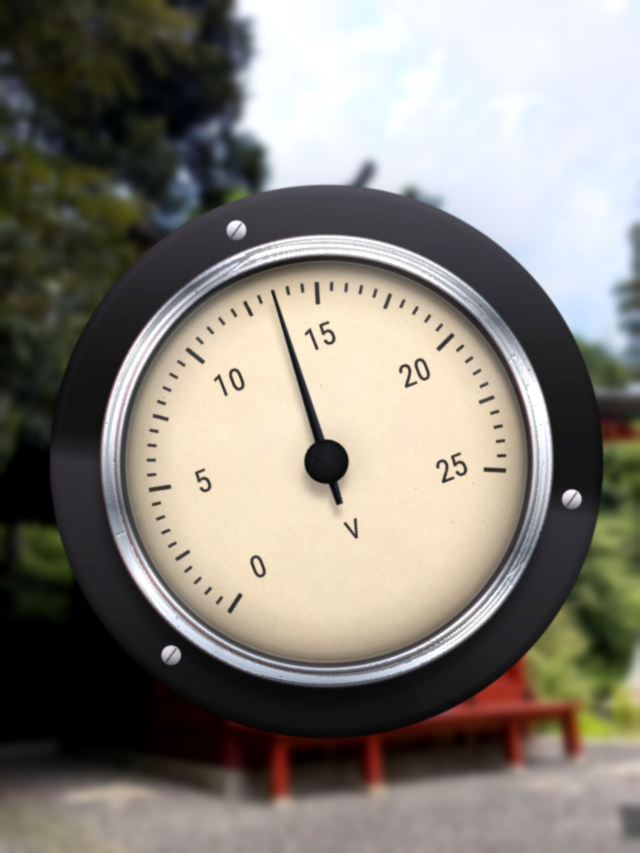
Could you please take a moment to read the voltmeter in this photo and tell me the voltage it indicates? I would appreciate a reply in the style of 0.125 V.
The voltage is 13.5 V
